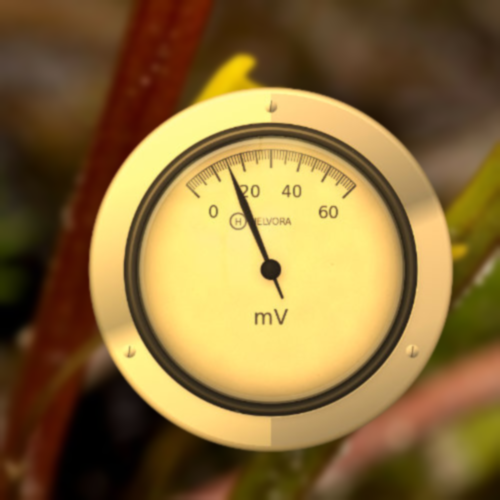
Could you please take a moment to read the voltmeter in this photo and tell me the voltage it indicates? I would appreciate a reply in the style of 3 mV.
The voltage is 15 mV
